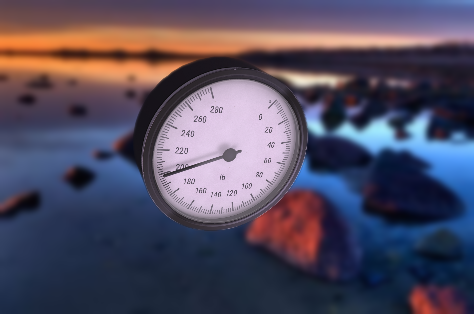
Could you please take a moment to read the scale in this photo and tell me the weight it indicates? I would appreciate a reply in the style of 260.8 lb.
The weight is 200 lb
